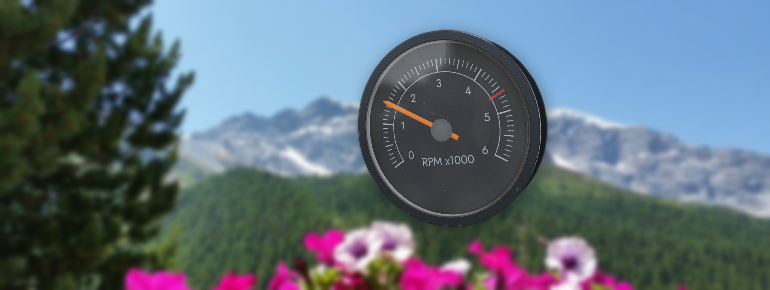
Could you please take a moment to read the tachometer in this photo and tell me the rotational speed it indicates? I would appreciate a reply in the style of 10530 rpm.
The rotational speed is 1500 rpm
